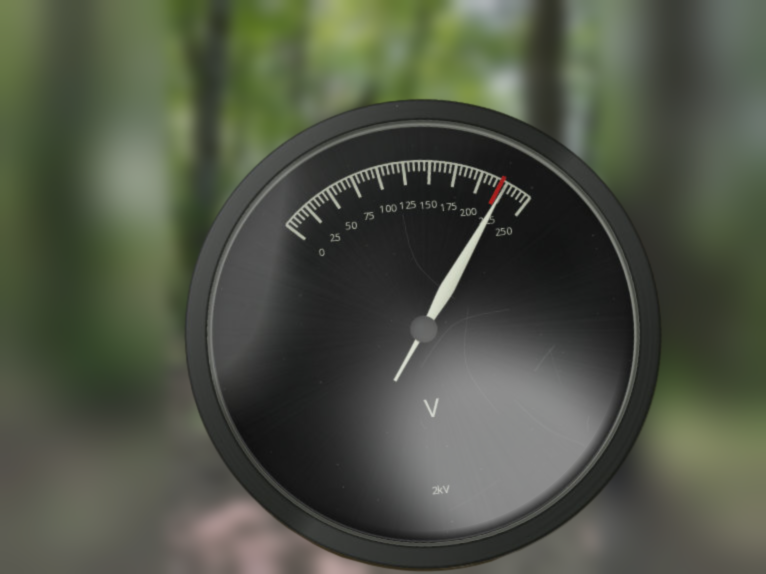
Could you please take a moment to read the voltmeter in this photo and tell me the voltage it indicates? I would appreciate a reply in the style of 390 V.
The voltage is 225 V
